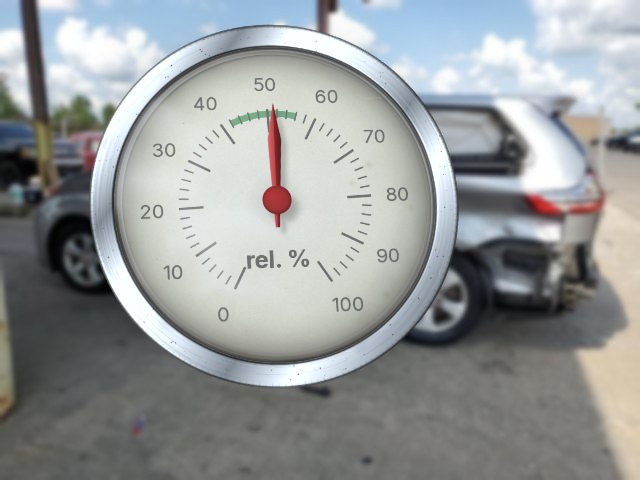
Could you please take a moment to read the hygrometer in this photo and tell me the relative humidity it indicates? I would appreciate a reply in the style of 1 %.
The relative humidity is 51 %
